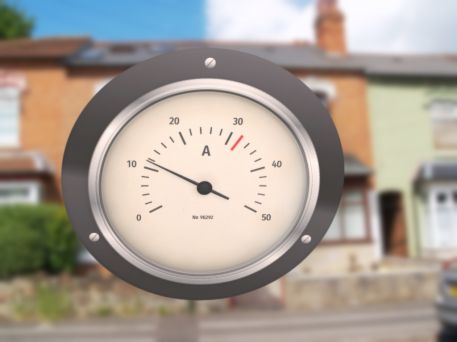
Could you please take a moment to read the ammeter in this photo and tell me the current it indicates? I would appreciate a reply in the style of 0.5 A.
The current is 12 A
